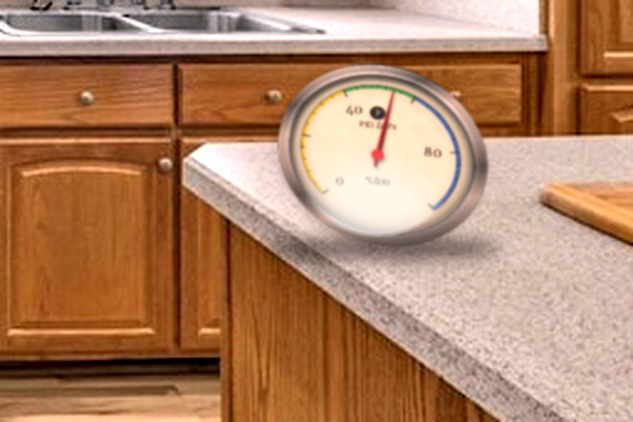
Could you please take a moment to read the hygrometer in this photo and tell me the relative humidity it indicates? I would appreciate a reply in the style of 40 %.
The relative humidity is 54 %
